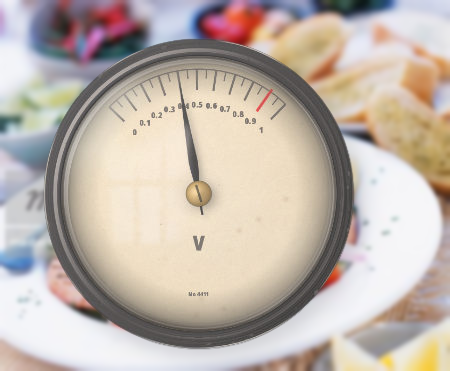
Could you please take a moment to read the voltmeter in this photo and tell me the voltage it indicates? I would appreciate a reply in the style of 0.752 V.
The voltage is 0.4 V
